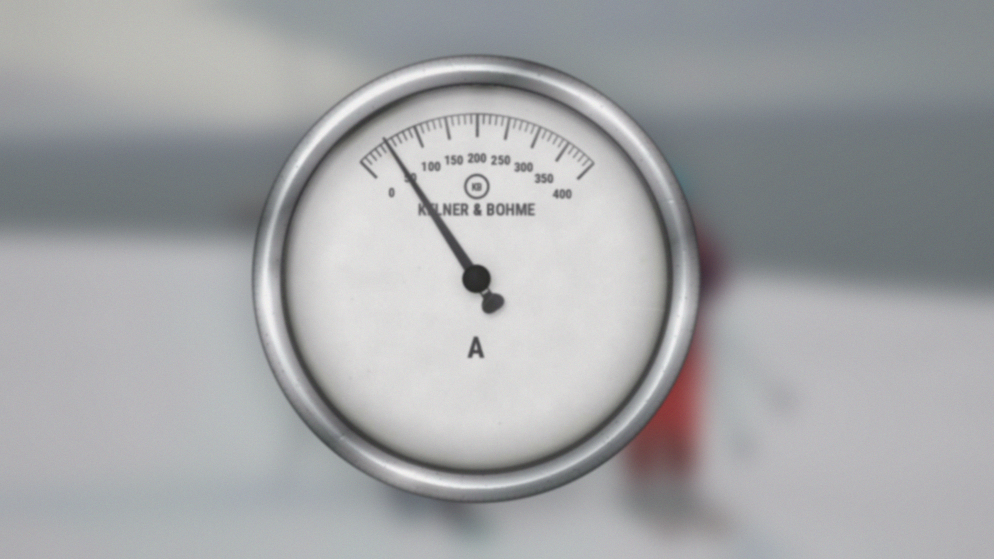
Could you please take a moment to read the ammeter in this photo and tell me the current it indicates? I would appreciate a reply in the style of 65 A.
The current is 50 A
